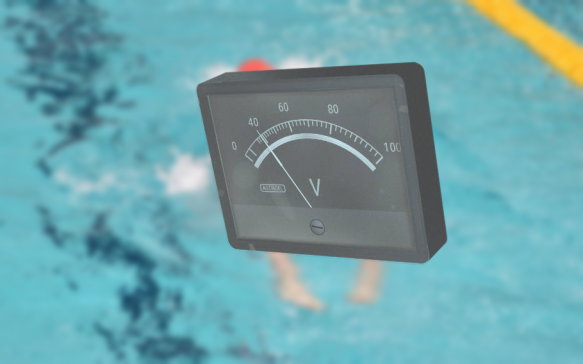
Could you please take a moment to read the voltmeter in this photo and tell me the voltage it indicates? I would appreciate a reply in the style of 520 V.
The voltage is 40 V
